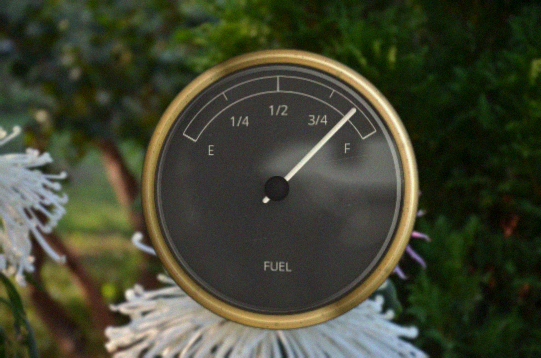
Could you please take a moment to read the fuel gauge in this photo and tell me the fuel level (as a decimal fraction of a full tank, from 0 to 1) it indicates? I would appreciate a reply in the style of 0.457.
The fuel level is 0.875
